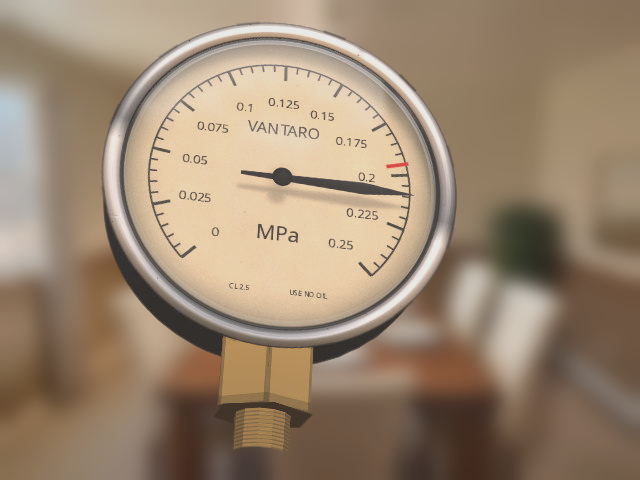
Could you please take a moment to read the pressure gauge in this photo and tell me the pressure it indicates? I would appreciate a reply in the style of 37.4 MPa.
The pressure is 0.21 MPa
